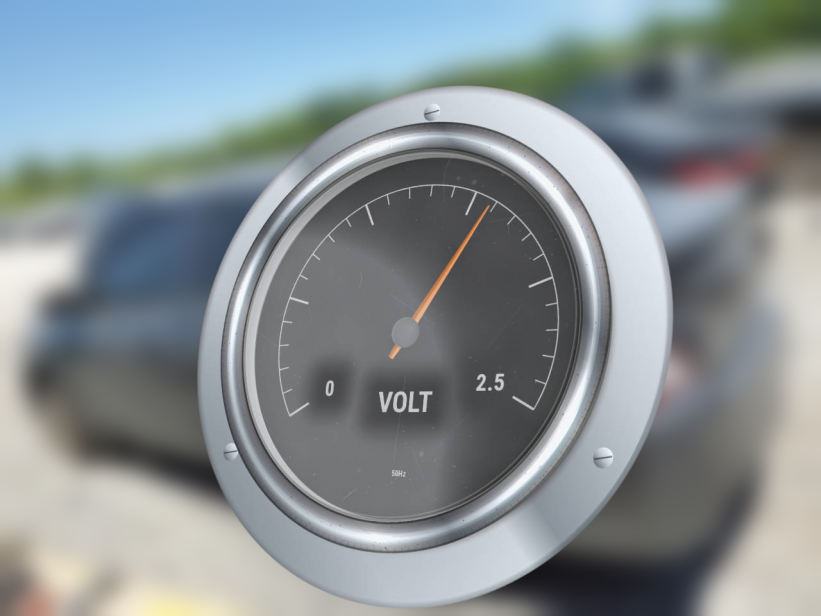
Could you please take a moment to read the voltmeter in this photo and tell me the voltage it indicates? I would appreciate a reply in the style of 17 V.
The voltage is 1.6 V
